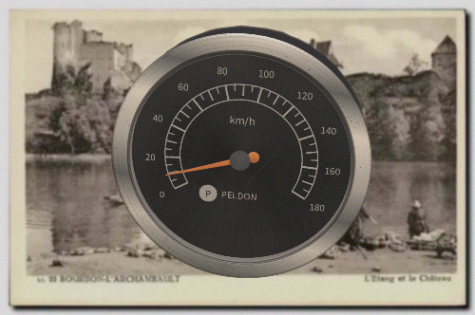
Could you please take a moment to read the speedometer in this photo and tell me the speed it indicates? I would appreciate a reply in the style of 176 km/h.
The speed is 10 km/h
